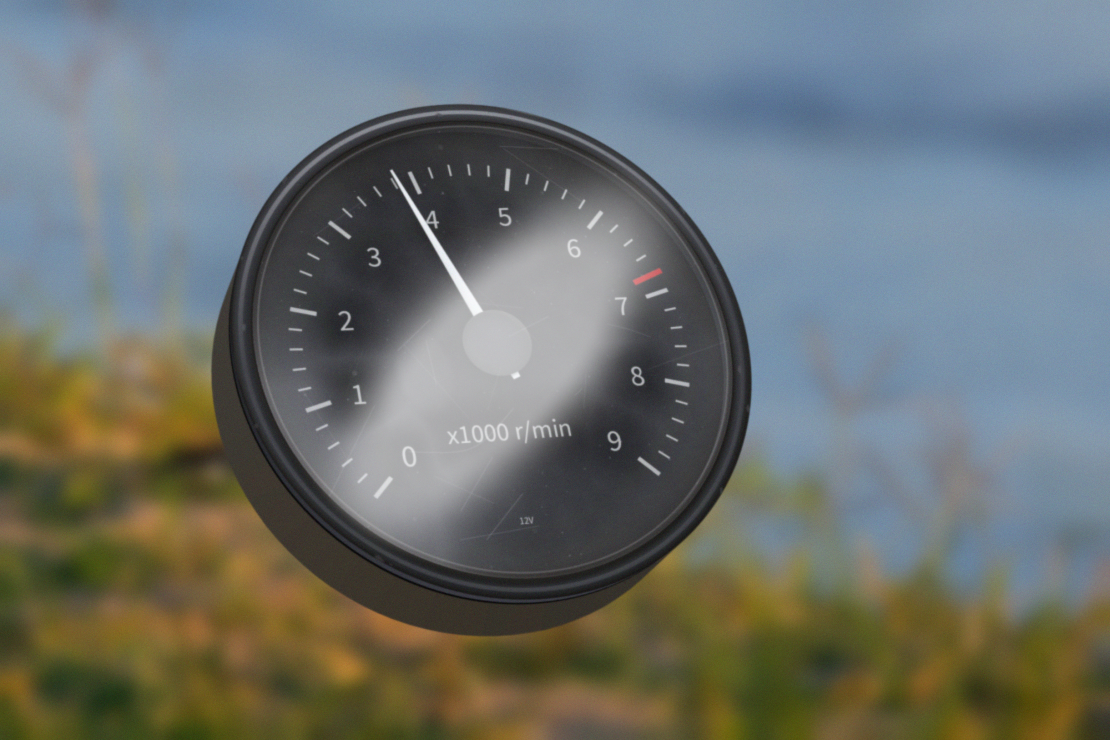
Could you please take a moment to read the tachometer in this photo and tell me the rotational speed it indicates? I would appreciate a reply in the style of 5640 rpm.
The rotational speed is 3800 rpm
